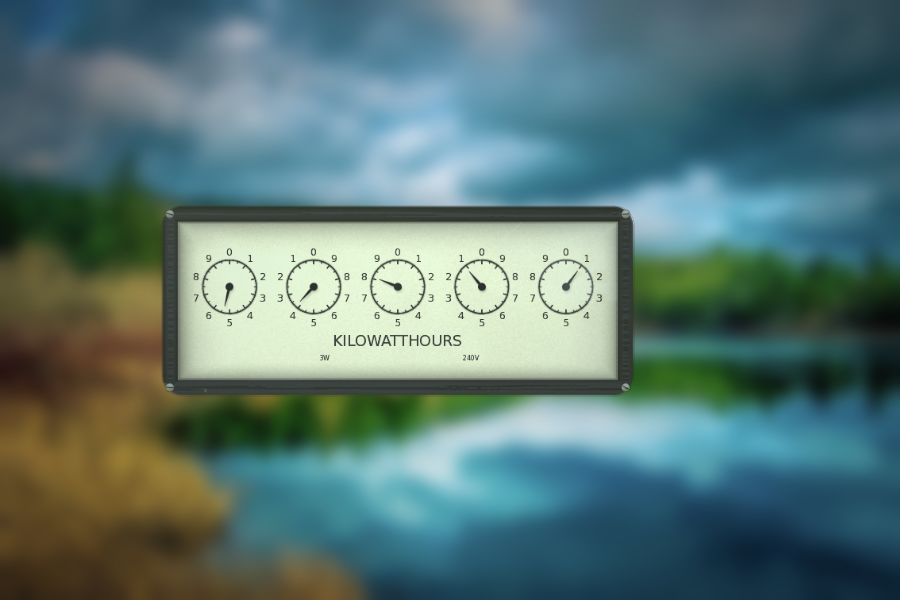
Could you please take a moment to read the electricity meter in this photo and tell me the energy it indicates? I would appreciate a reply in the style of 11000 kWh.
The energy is 53811 kWh
